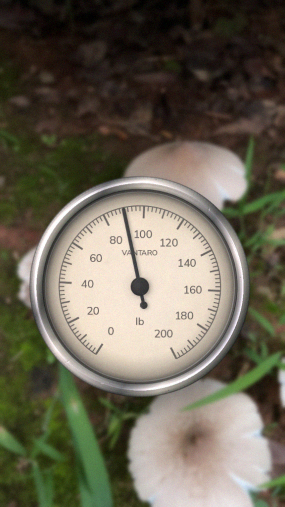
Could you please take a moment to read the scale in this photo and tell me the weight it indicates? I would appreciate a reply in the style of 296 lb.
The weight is 90 lb
